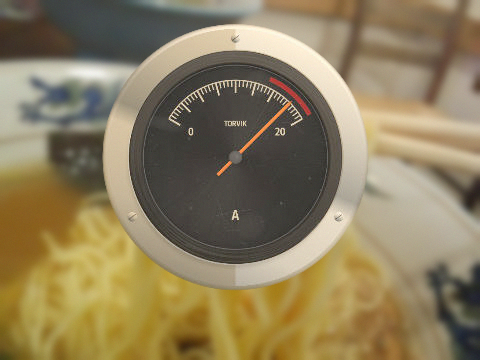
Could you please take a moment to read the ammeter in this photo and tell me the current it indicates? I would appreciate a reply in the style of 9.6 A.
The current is 17.5 A
